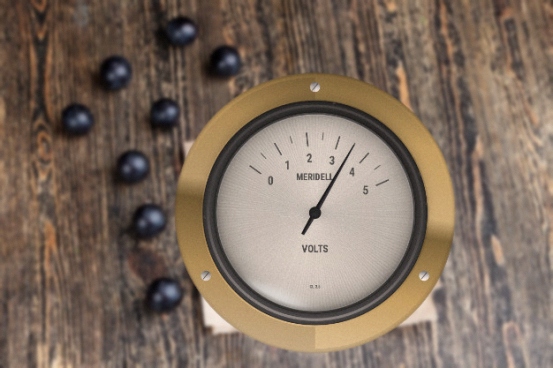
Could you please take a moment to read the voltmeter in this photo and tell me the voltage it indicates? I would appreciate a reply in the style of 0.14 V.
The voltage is 3.5 V
